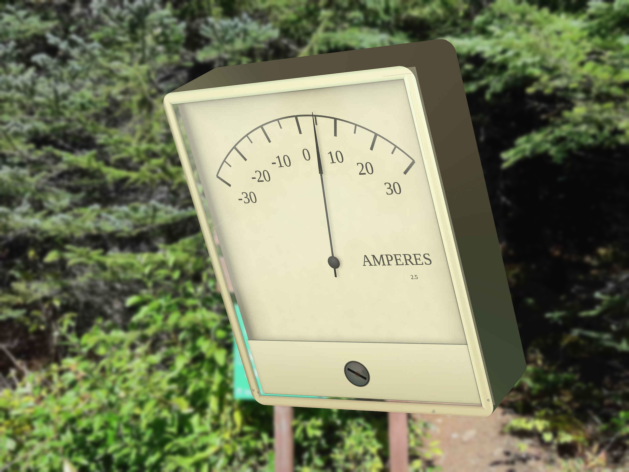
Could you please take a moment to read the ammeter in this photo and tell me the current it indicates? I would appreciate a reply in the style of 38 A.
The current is 5 A
